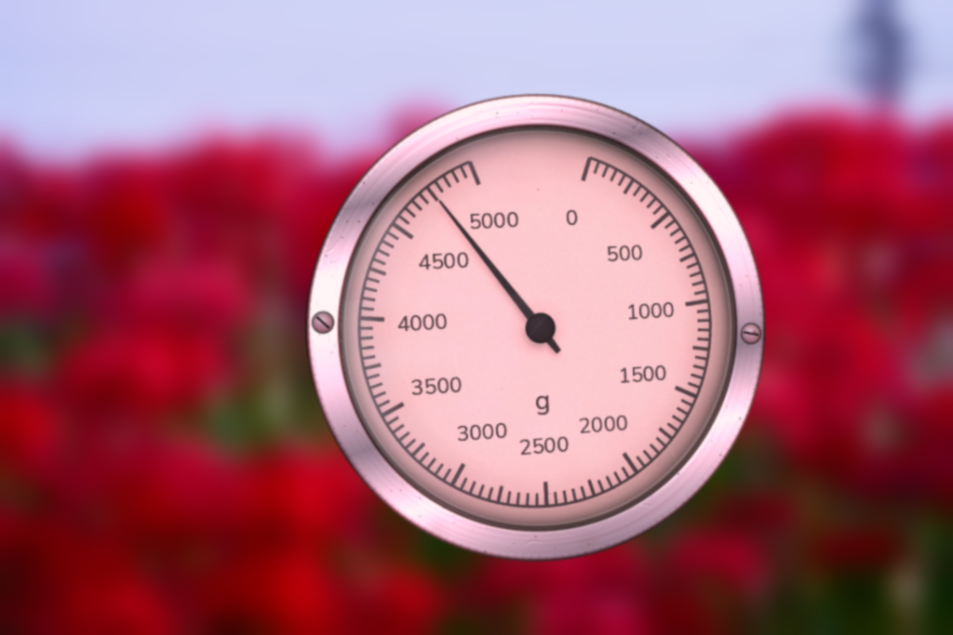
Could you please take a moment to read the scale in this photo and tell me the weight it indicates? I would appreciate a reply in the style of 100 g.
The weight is 4750 g
